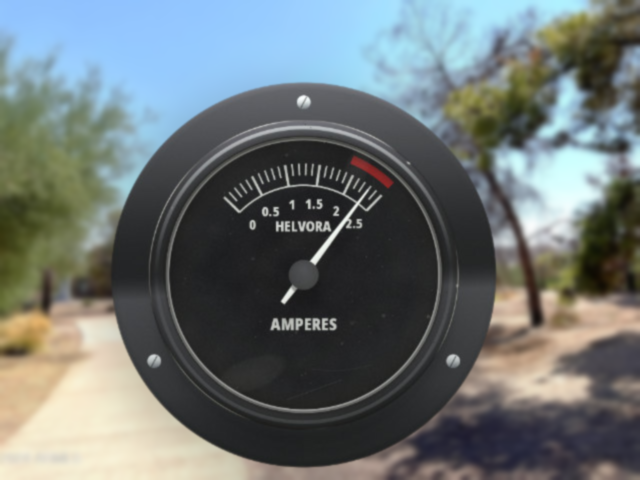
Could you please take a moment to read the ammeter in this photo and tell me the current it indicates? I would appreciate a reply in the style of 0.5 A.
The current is 2.3 A
